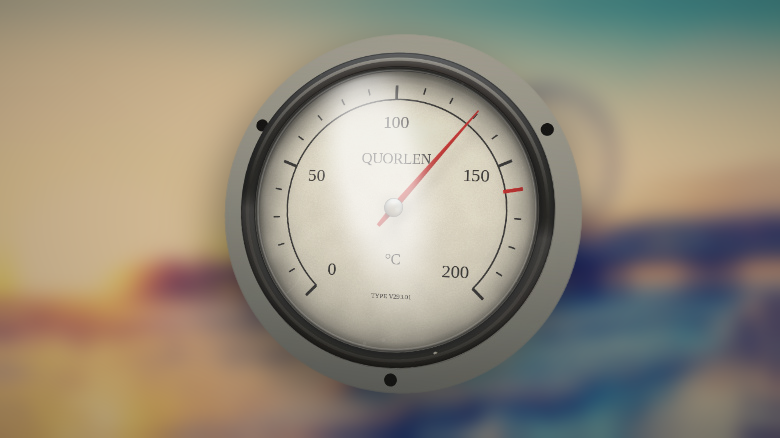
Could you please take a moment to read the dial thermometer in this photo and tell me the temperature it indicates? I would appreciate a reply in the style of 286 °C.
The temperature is 130 °C
